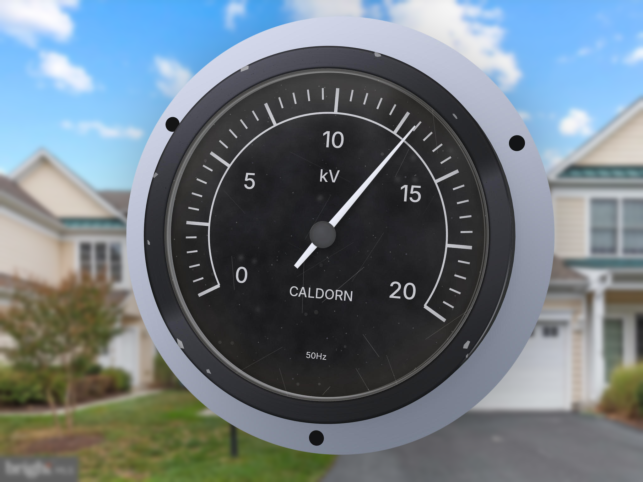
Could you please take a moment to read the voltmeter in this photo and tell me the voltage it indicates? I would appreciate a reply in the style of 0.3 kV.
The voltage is 13 kV
